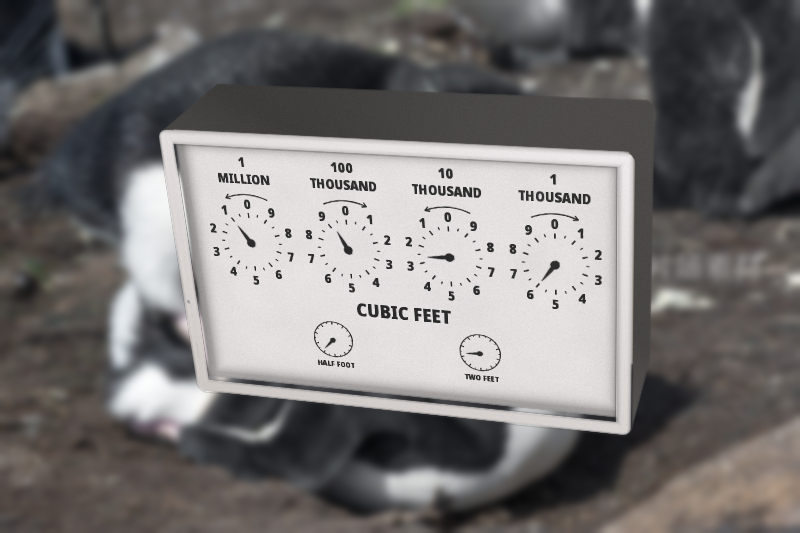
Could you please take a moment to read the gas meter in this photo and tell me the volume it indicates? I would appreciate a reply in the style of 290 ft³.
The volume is 92600 ft³
